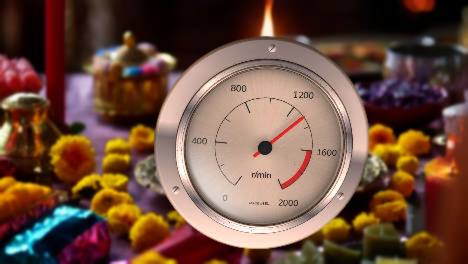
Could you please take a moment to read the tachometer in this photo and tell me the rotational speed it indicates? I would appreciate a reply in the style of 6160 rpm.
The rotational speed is 1300 rpm
